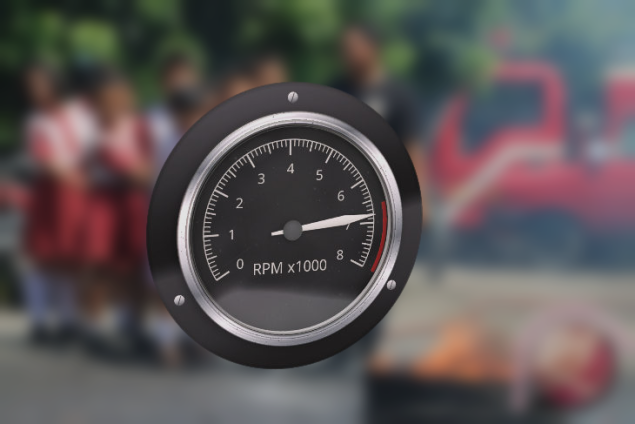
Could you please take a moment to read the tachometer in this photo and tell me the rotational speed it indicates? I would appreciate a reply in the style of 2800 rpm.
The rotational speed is 6800 rpm
